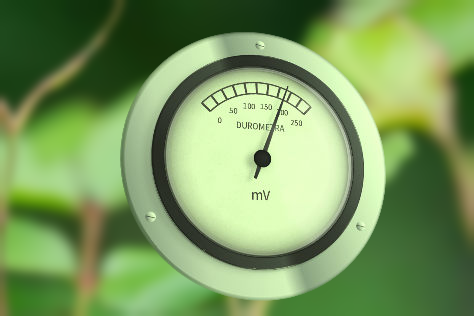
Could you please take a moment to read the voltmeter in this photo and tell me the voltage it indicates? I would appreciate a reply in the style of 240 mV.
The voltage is 187.5 mV
